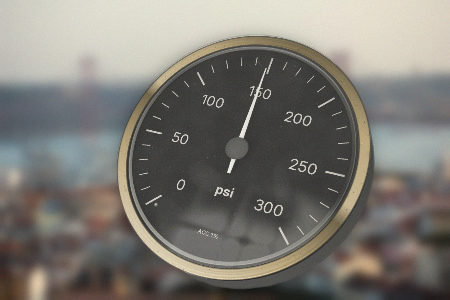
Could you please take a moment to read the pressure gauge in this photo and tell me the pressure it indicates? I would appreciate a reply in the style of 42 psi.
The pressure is 150 psi
